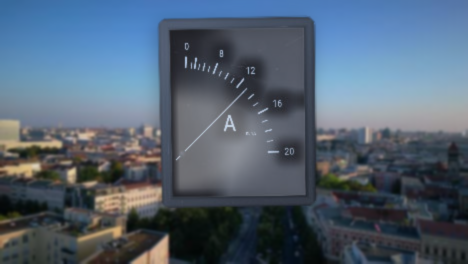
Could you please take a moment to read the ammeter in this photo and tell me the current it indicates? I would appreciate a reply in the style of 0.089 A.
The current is 13 A
